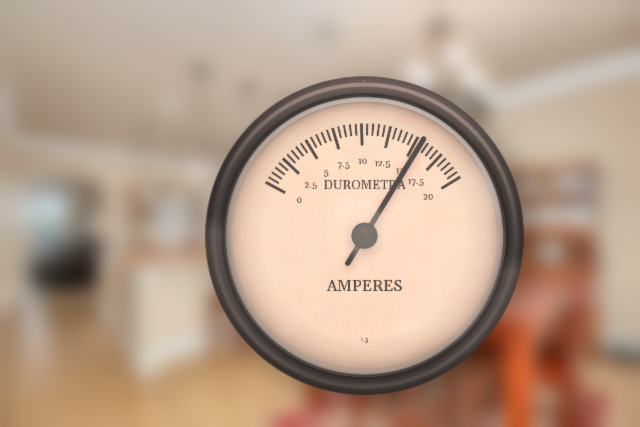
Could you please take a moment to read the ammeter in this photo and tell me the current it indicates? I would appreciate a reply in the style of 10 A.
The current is 15.5 A
